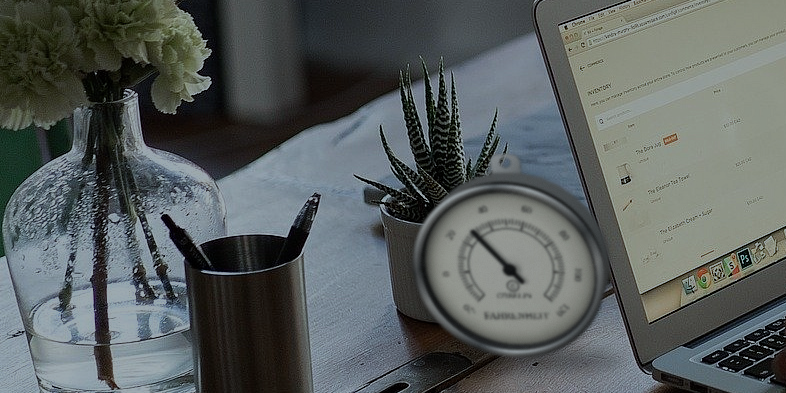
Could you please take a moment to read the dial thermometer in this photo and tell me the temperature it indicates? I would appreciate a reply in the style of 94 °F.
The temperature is 30 °F
